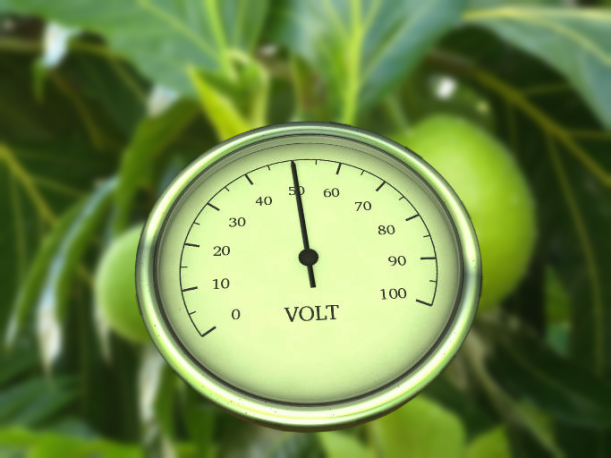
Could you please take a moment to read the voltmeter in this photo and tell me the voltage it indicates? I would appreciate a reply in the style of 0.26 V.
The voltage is 50 V
